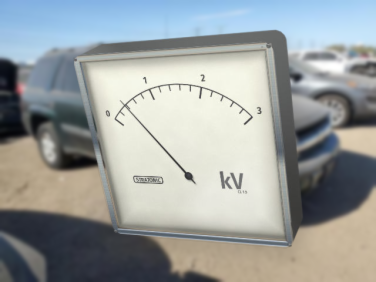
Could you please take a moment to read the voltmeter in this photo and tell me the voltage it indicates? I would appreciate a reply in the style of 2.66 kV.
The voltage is 0.4 kV
